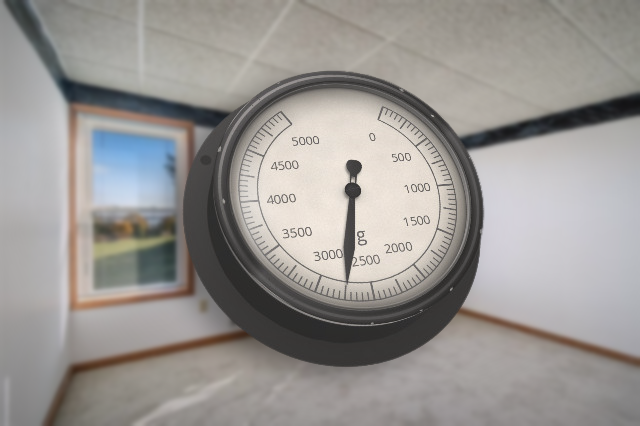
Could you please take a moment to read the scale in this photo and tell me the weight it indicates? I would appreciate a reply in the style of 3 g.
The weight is 2750 g
